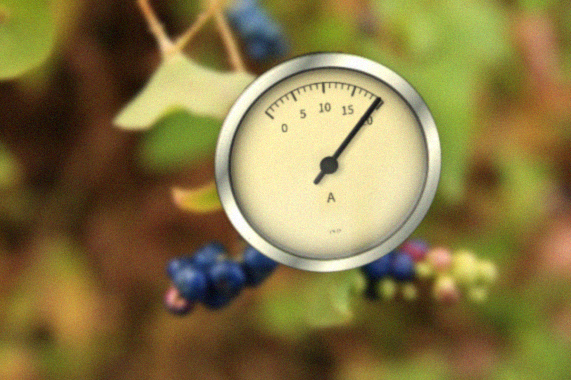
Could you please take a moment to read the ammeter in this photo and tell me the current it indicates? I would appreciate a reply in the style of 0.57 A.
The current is 19 A
